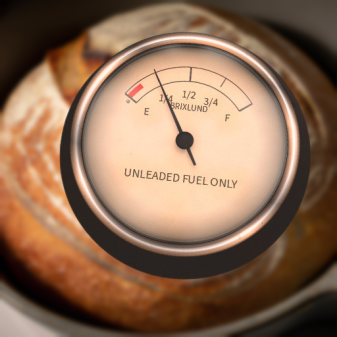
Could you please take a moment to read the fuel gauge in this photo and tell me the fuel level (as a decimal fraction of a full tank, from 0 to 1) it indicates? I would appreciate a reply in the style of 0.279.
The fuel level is 0.25
